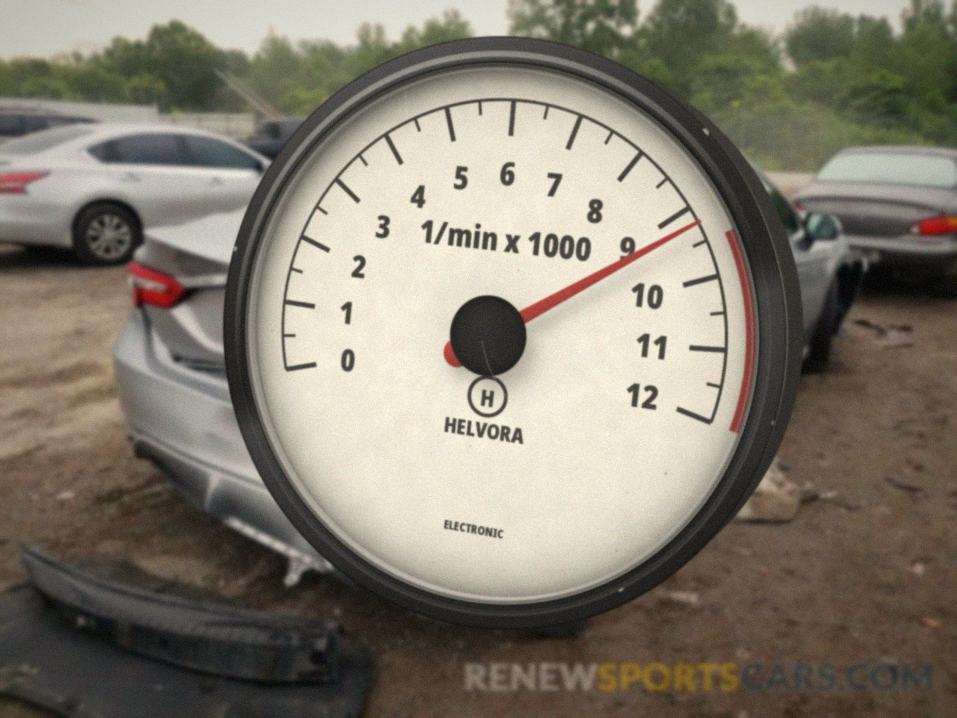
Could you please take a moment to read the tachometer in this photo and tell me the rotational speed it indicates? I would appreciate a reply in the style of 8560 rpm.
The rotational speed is 9250 rpm
